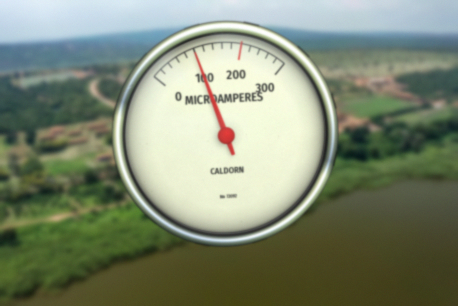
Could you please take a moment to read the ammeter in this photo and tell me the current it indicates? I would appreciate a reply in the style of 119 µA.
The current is 100 µA
